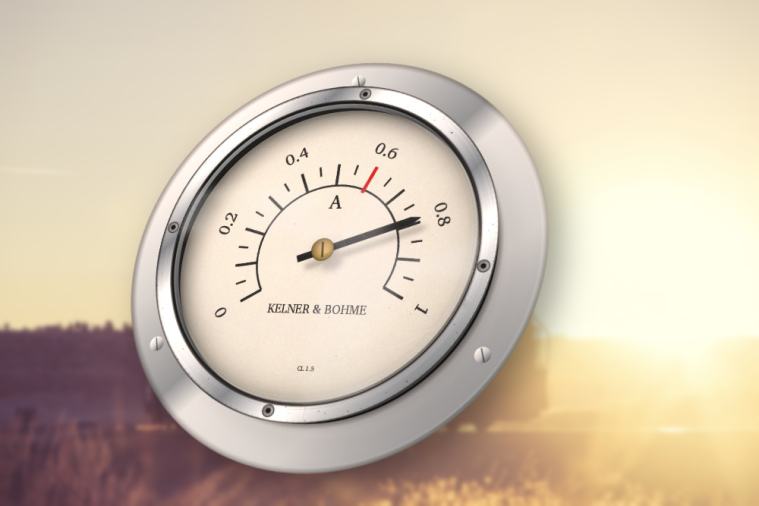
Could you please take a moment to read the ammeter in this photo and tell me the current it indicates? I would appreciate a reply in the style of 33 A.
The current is 0.8 A
